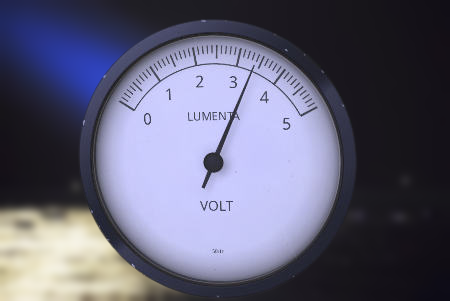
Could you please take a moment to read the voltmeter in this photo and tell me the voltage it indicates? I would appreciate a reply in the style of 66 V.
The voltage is 3.4 V
